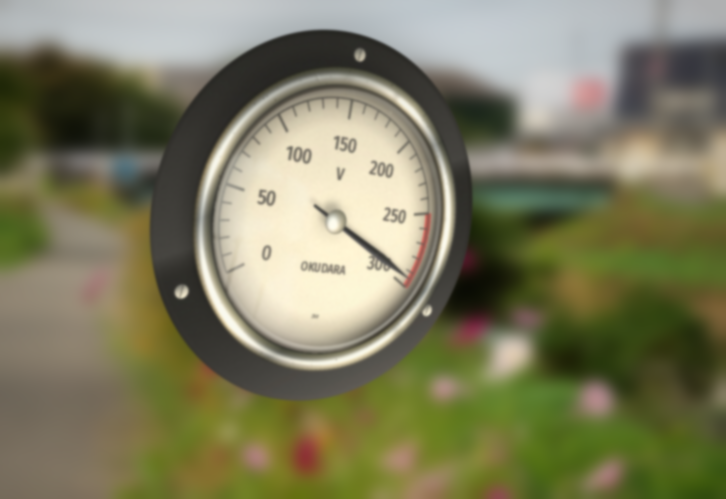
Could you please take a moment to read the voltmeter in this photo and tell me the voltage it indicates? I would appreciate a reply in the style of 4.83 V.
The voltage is 295 V
